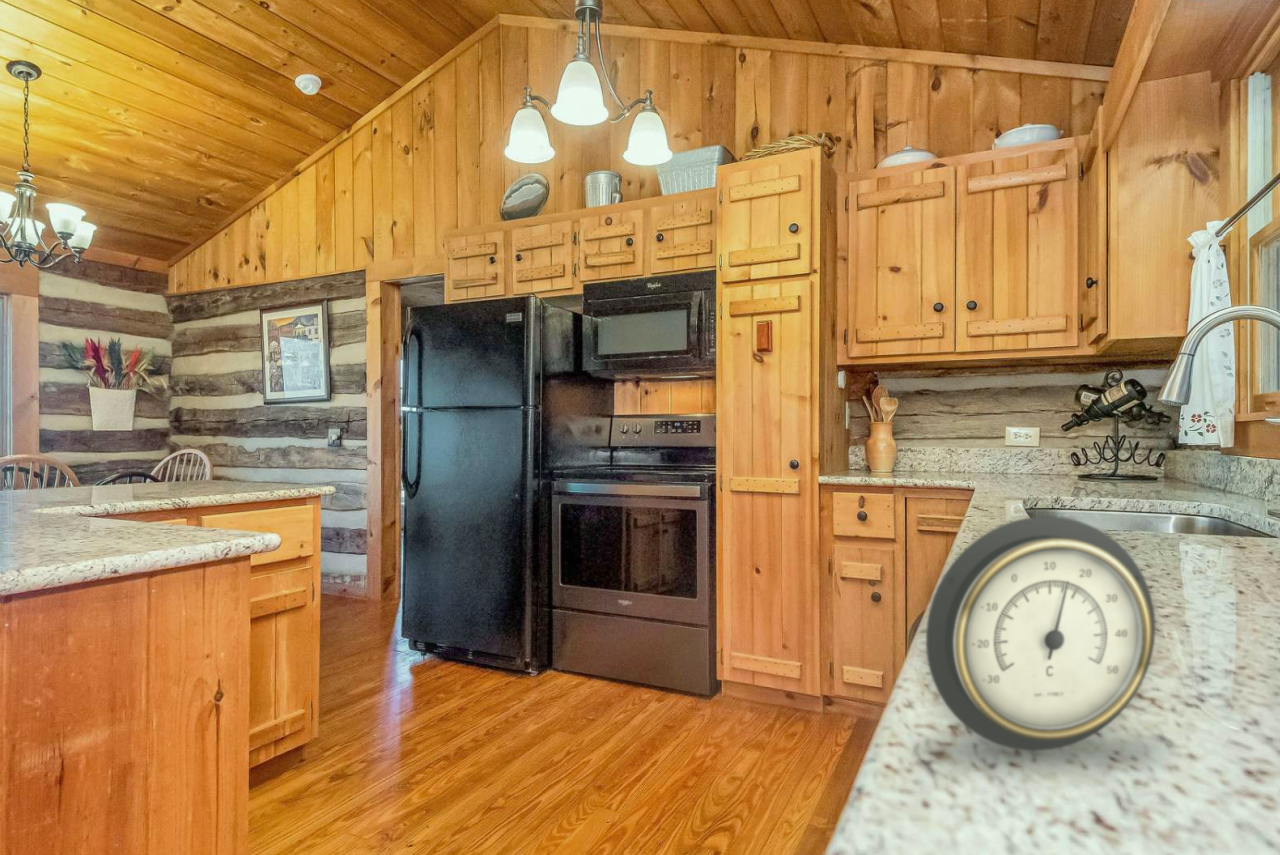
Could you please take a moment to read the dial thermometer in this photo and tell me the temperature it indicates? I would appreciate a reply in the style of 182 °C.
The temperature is 15 °C
